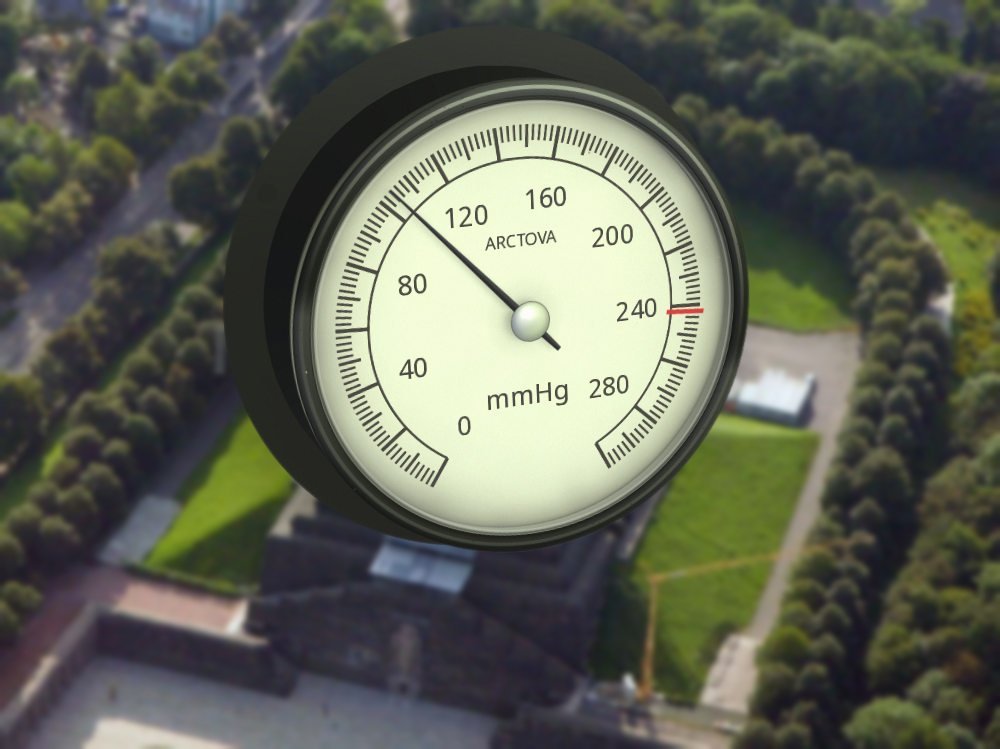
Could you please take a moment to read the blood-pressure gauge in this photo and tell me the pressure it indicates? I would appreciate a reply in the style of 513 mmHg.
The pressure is 104 mmHg
